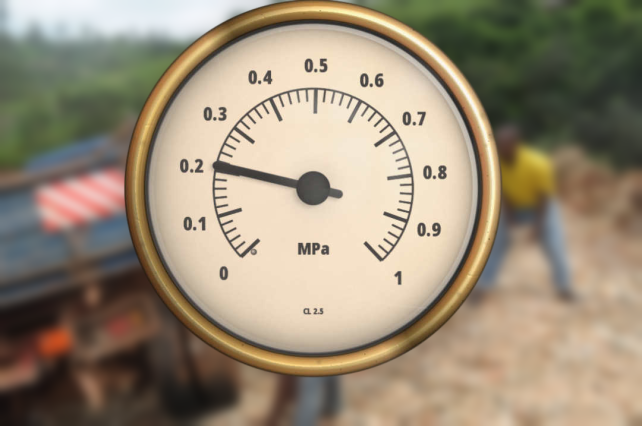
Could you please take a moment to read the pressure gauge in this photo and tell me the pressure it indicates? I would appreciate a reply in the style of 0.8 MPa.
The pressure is 0.21 MPa
